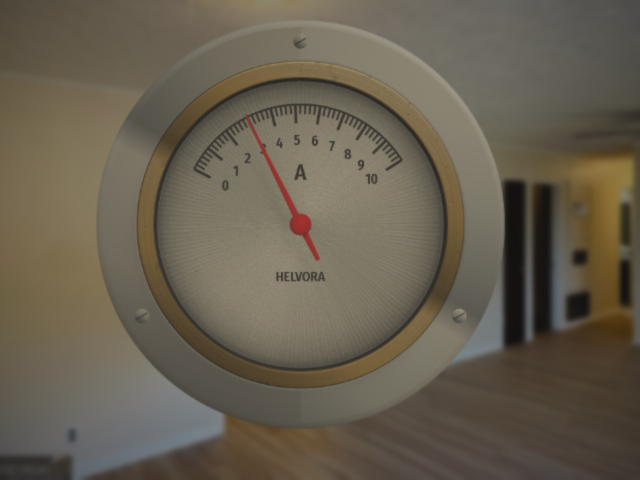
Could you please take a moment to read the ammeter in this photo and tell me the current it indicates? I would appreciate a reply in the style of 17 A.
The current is 3 A
